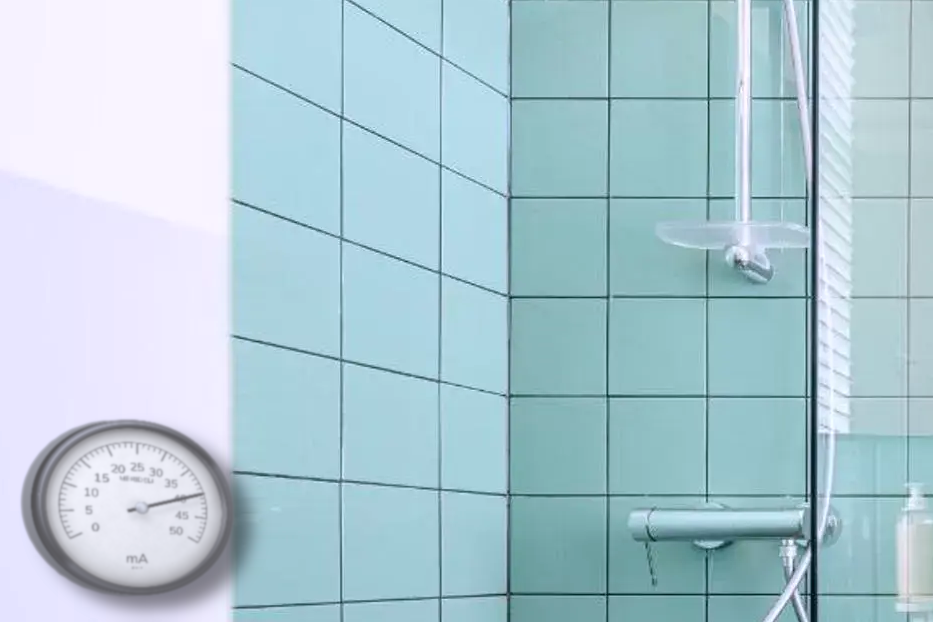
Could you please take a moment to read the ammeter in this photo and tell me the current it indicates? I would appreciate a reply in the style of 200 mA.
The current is 40 mA
